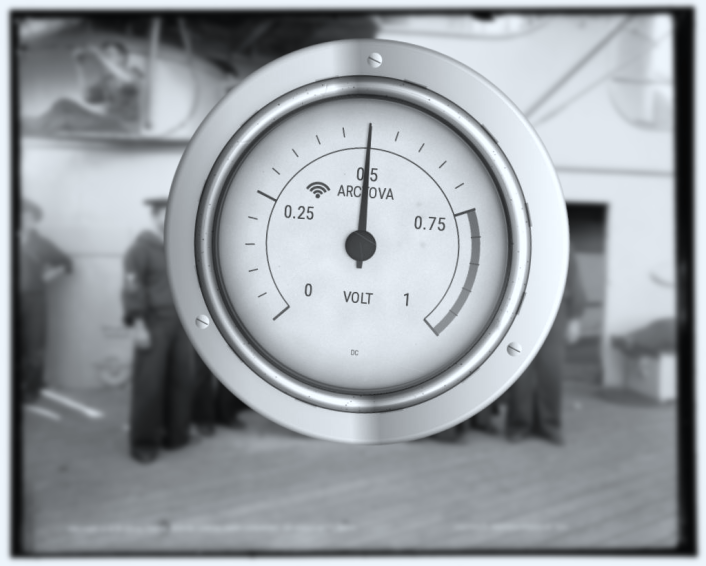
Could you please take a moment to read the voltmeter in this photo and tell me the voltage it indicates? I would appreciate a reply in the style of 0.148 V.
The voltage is 0.5 V
